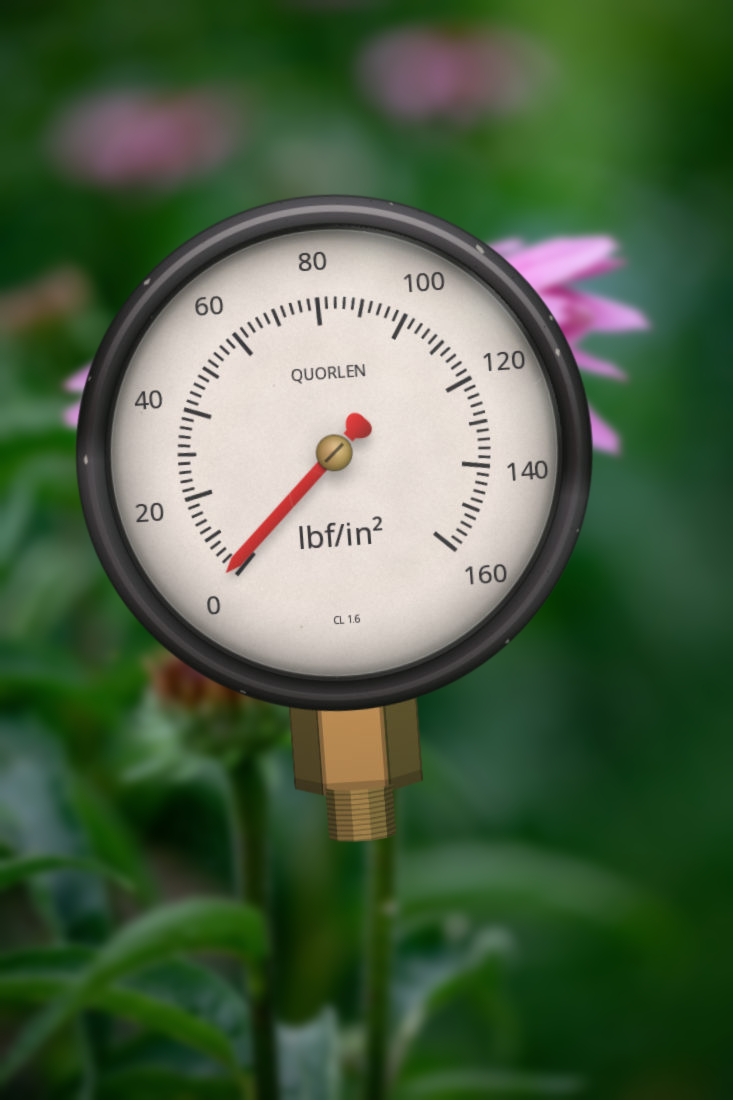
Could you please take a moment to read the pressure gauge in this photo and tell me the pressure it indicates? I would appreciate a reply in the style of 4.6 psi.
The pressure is 2 psi
